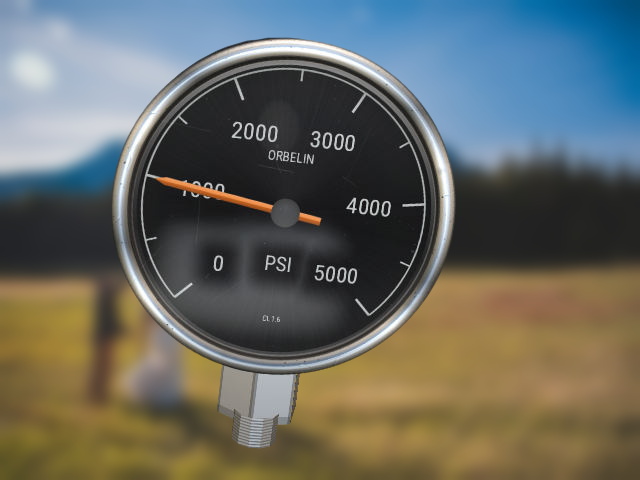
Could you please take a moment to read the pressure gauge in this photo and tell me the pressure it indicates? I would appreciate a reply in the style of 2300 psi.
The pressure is 1000 psi
